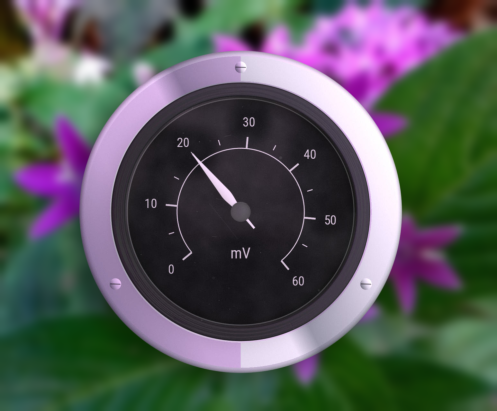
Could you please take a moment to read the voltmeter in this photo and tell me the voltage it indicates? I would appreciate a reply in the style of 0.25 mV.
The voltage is 20 mV
